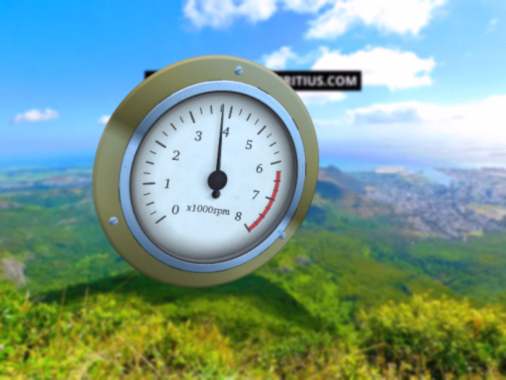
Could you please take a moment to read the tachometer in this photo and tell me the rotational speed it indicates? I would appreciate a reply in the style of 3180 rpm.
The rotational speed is 3750 rpm
